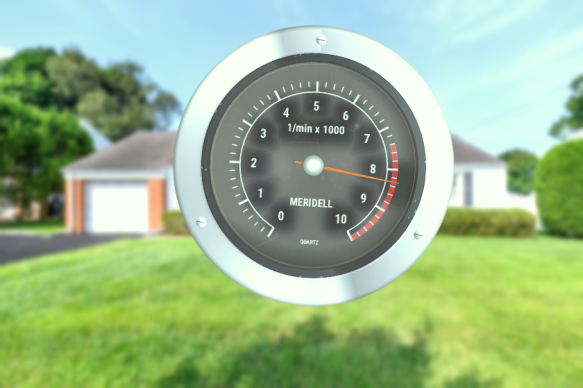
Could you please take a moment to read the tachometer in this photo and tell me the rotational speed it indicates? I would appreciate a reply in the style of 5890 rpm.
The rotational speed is 8300 rpm
